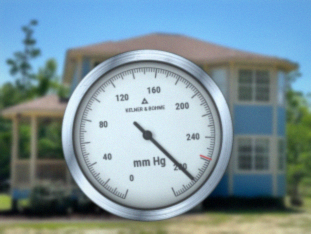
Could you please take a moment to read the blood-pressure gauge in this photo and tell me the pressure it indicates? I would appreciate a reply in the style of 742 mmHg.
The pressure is 280 mmHg
